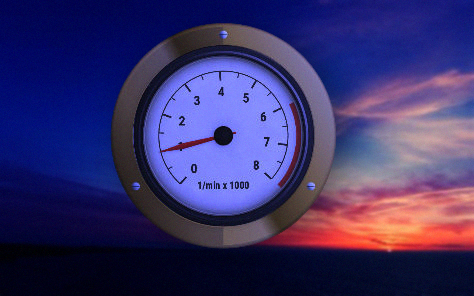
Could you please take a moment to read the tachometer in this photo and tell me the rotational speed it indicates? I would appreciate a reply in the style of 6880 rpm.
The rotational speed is 1000 rpm
